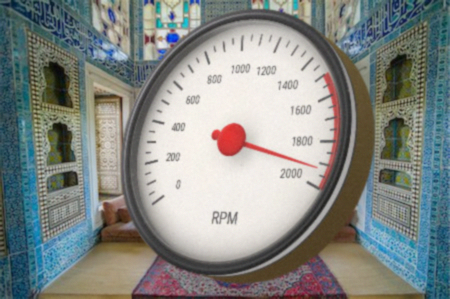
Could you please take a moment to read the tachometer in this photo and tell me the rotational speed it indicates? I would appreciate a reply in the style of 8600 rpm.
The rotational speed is 1925 rpm
